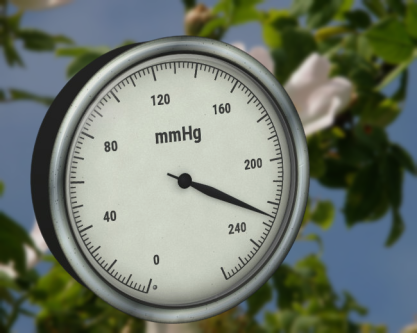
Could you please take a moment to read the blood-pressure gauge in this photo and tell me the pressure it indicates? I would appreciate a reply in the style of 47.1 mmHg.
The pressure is 226 mmHg
